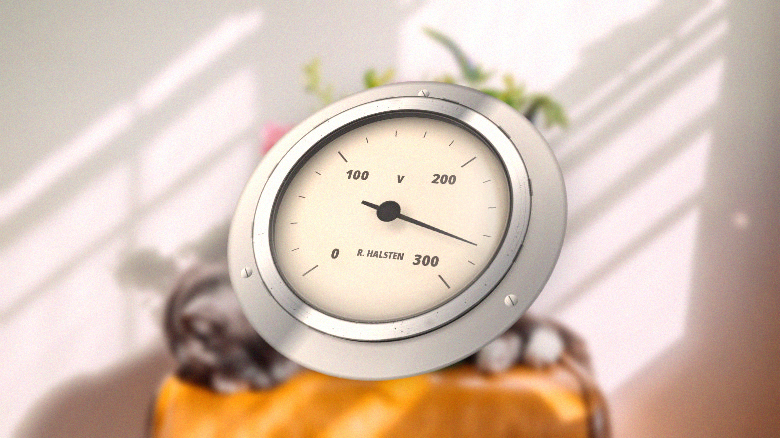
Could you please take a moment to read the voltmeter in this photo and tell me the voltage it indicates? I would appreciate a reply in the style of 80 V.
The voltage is 270 V
